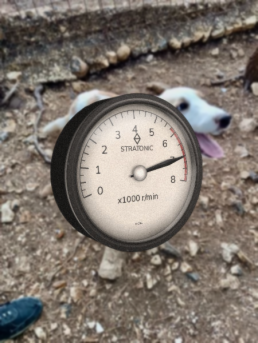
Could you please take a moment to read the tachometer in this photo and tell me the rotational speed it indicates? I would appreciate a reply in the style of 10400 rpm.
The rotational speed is 7000 rpm
